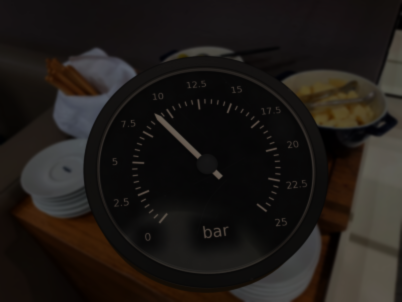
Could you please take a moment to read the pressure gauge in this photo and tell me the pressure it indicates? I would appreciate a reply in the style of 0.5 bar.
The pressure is 9 bar
